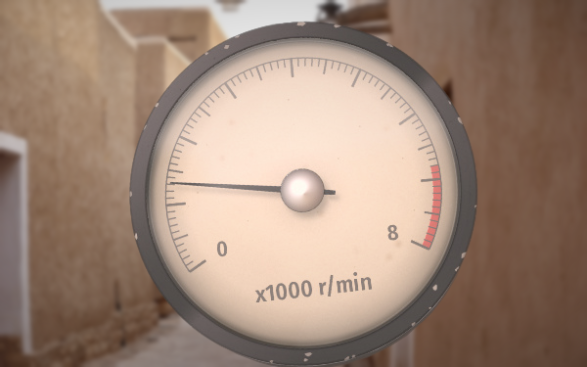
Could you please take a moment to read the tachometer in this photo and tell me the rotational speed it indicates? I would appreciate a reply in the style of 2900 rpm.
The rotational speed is 1300 rpm
